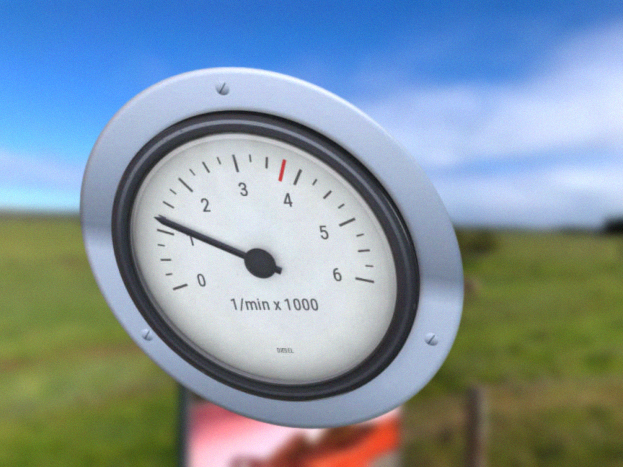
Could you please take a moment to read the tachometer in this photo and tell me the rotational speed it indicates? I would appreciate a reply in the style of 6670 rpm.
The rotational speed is 1250 rpm
